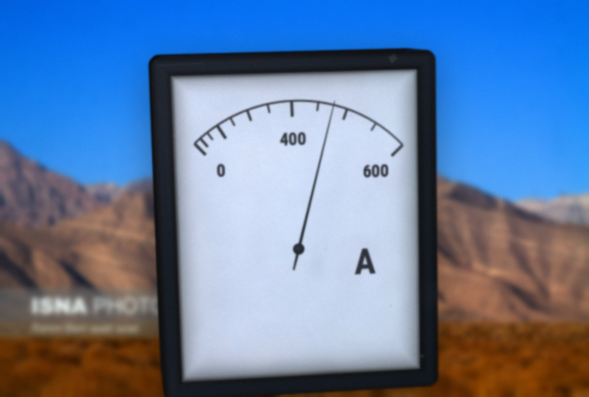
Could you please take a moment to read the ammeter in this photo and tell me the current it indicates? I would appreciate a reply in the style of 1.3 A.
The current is 475 A
